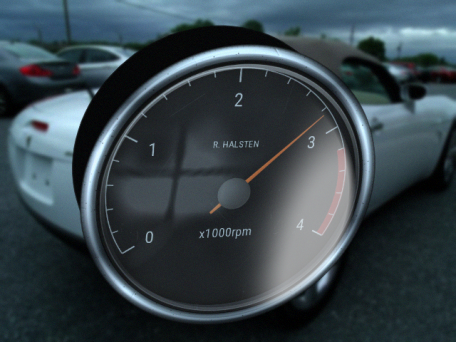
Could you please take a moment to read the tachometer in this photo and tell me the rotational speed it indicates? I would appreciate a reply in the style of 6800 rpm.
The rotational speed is 2800 rpm
